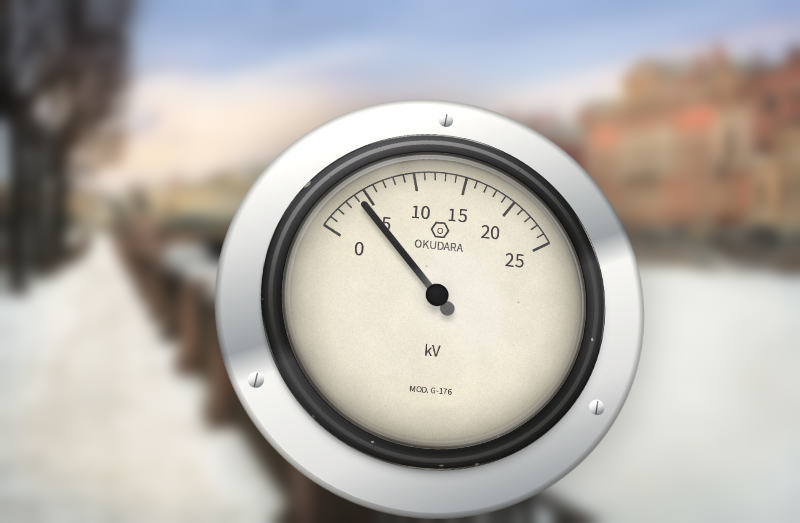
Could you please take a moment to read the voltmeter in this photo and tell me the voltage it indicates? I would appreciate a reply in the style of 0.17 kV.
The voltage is 4 kV
